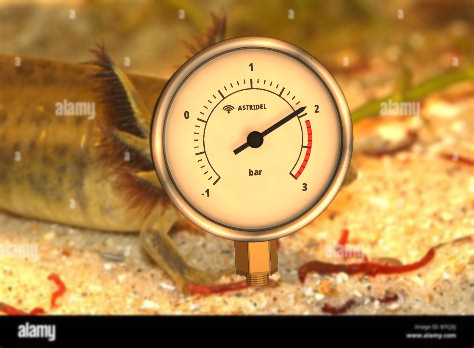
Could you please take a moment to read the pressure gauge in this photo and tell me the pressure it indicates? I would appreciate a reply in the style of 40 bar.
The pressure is 1.9 bar
